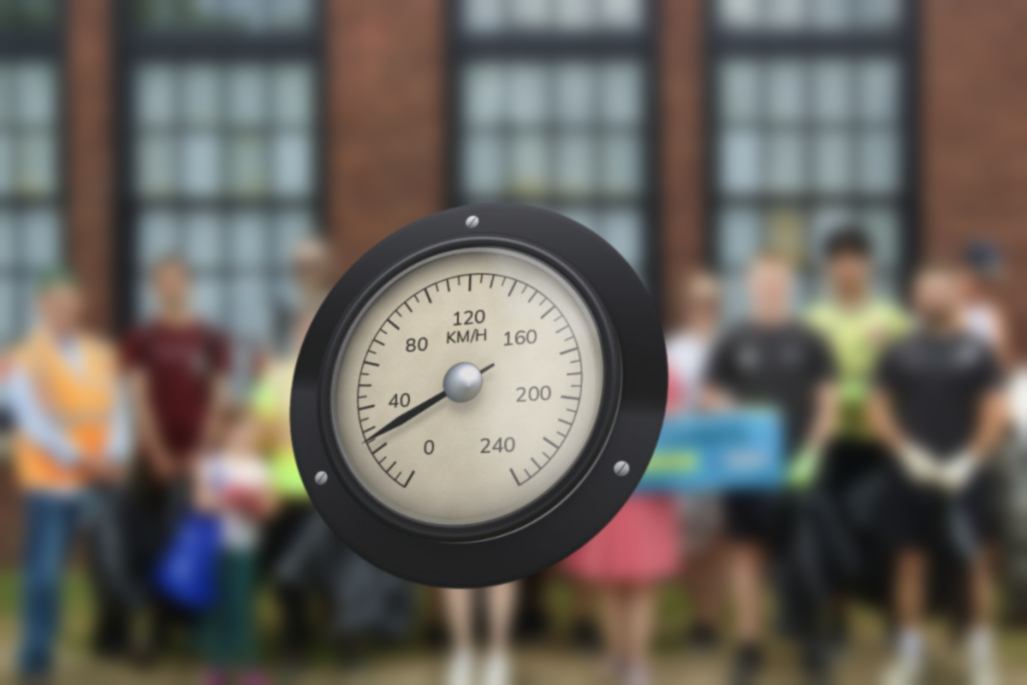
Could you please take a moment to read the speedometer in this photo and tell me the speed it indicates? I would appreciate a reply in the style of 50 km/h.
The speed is 25 km/h
